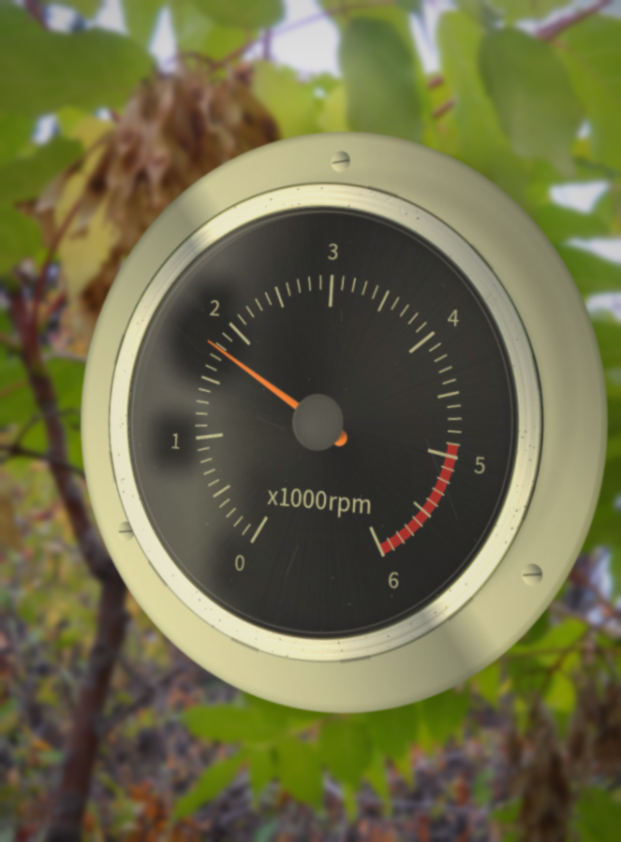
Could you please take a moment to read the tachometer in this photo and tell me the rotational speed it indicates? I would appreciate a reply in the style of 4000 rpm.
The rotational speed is 1800 rpm
